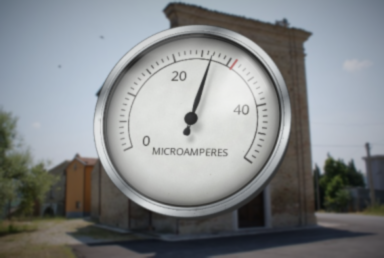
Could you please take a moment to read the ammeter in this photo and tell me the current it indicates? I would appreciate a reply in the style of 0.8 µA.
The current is 27 µA
